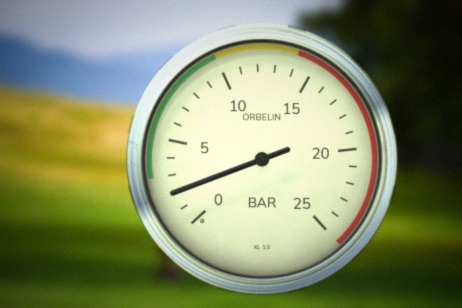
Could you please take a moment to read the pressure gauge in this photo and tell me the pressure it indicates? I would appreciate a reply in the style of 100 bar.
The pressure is 2 bar
